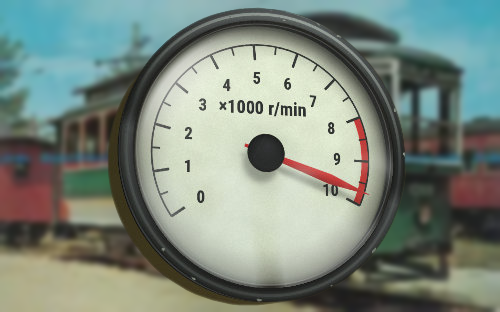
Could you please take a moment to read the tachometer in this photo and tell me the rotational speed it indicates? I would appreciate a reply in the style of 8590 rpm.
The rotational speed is 9750 rpm
